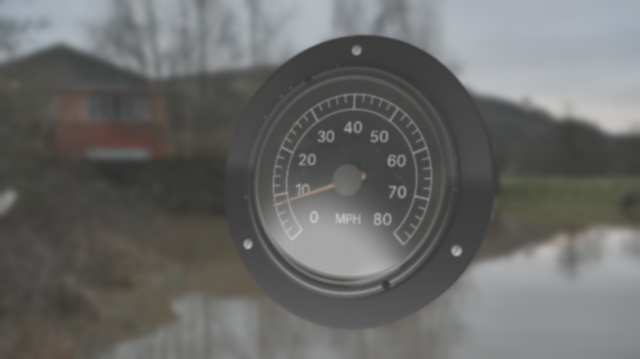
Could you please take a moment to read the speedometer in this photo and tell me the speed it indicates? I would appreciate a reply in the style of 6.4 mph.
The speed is 8 mph
